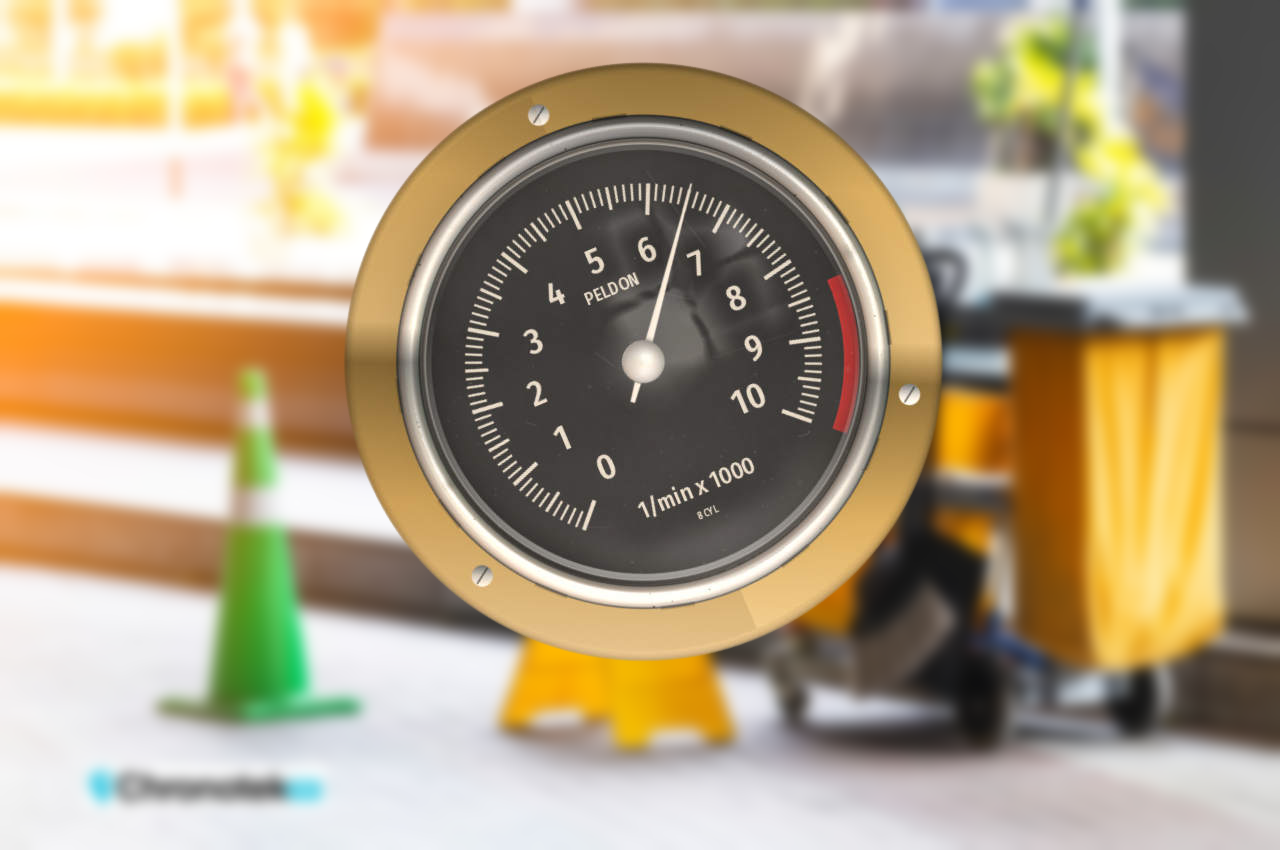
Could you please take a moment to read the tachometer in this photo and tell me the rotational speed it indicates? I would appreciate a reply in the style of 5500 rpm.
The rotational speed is 6500 rpm
